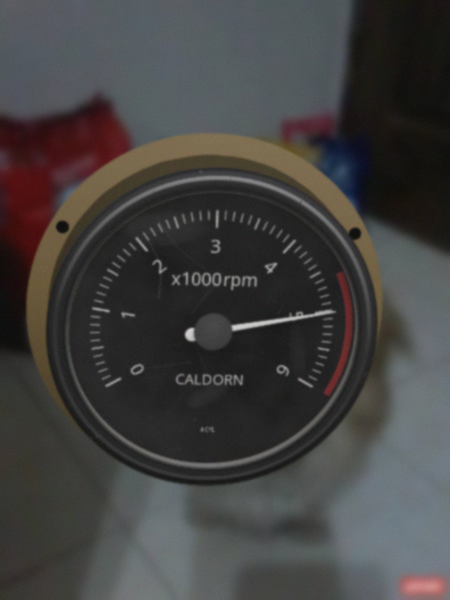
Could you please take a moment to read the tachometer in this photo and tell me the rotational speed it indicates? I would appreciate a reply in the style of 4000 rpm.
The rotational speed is 5000 rpm
